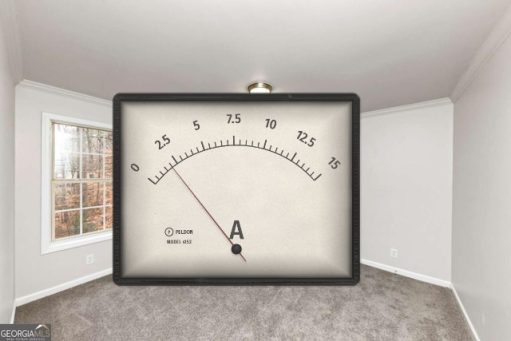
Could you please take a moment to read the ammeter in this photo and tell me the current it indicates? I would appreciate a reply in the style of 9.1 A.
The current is 2 A
